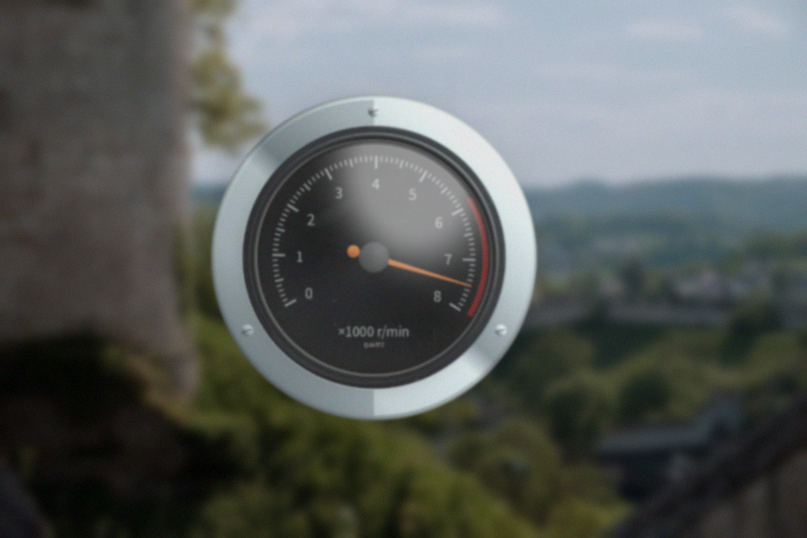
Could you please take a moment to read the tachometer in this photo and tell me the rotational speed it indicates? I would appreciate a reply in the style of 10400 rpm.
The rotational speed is 7500 rpm
